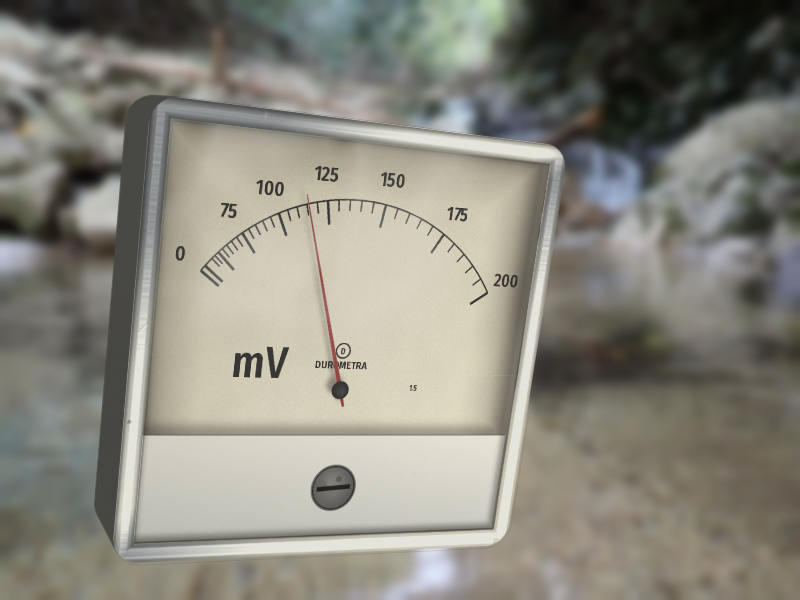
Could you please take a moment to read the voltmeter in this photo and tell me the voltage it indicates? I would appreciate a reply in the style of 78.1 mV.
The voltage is 115 mV
